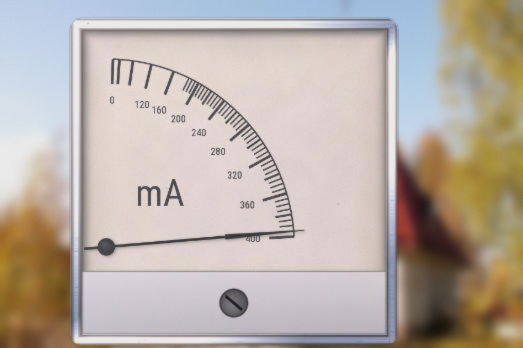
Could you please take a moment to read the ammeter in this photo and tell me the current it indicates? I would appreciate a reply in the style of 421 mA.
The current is 395 mA
